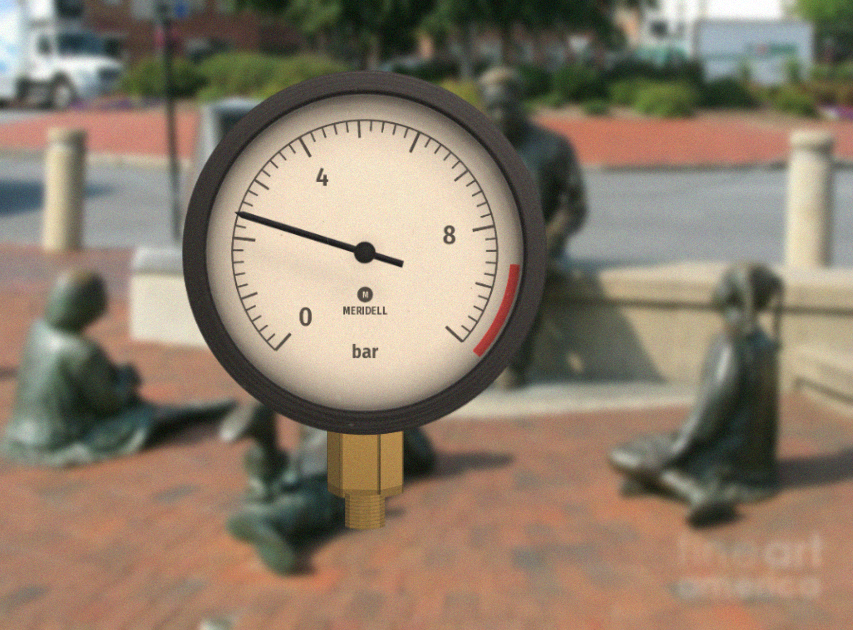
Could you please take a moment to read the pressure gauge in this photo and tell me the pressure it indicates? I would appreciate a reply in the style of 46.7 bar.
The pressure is 2.4 bar
